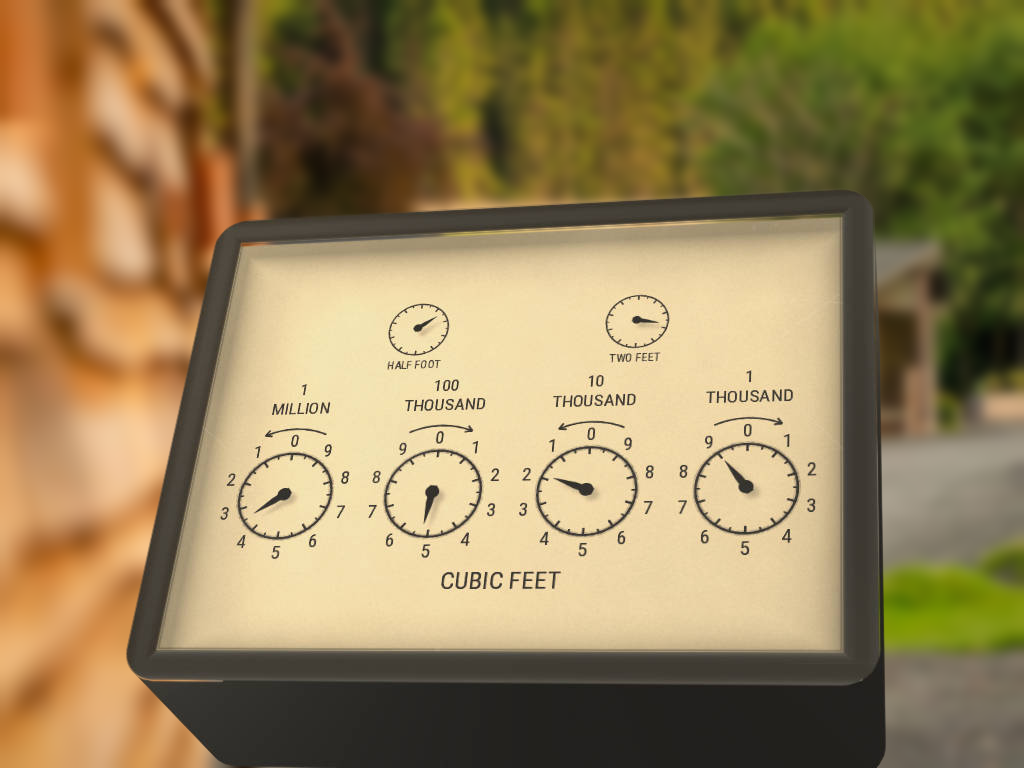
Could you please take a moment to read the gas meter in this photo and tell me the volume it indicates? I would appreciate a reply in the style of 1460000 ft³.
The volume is 351900 ft³
